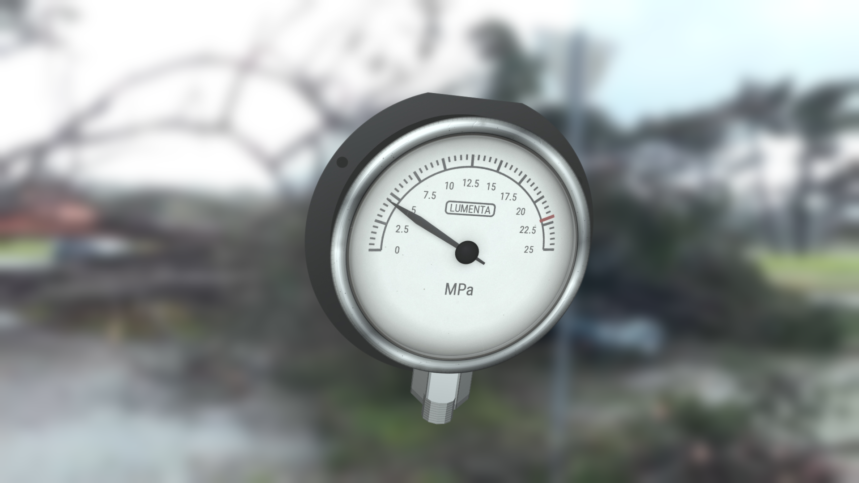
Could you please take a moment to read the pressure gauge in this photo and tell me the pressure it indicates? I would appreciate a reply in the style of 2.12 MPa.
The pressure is 4.5 MPa
